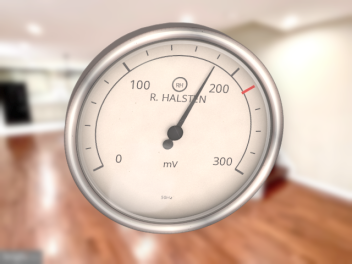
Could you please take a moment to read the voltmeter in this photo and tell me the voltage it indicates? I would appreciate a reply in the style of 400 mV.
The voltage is 180 mV
